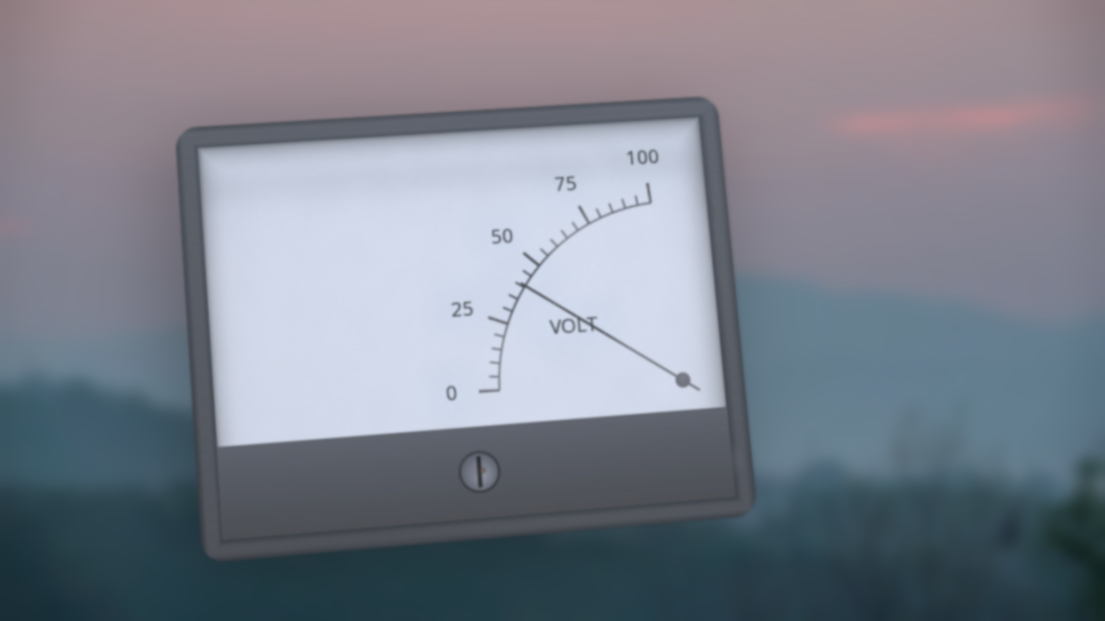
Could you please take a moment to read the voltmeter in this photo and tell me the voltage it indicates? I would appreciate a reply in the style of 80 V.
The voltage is 40 V
